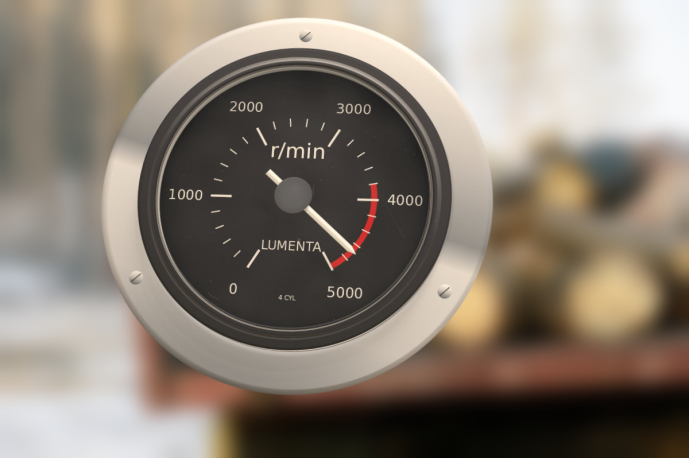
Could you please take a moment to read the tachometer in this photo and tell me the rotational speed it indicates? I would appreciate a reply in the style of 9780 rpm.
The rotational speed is 4700 rpm
